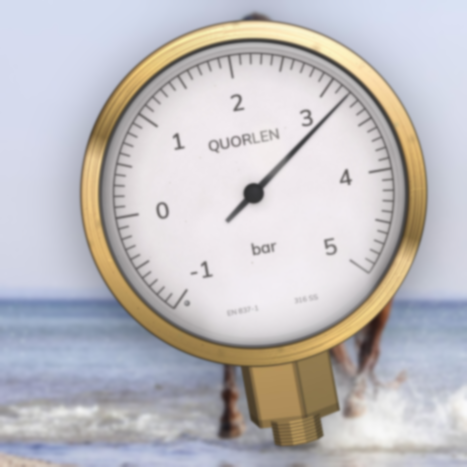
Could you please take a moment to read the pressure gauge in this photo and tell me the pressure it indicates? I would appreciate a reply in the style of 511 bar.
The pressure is 3.2 bar
